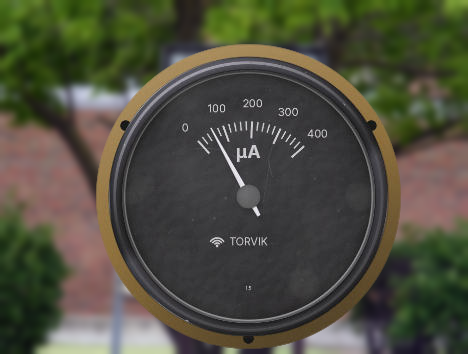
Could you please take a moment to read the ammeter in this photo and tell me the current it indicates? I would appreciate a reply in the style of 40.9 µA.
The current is 60 µA
